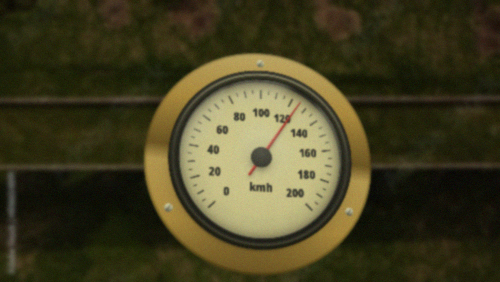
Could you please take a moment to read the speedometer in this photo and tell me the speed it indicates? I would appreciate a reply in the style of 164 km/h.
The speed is 125 km/h
